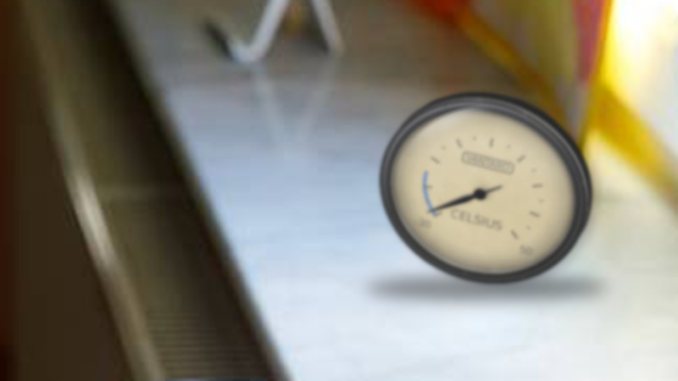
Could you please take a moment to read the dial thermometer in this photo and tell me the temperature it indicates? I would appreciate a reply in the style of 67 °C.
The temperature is -27.5 °C
